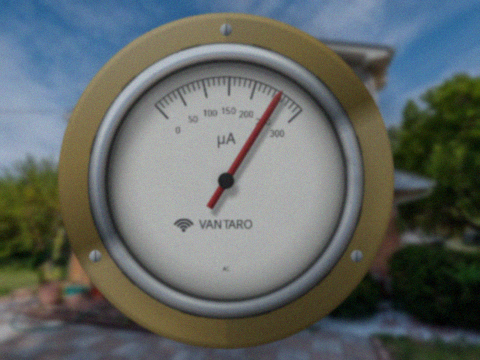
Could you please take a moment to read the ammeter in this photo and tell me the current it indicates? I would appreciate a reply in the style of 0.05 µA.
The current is 250 µA
